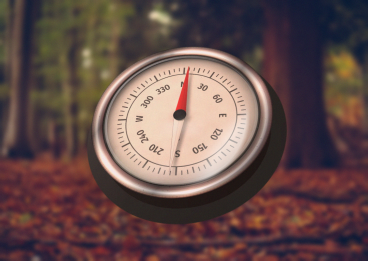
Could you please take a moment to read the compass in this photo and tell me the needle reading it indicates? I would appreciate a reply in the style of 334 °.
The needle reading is 5 °
